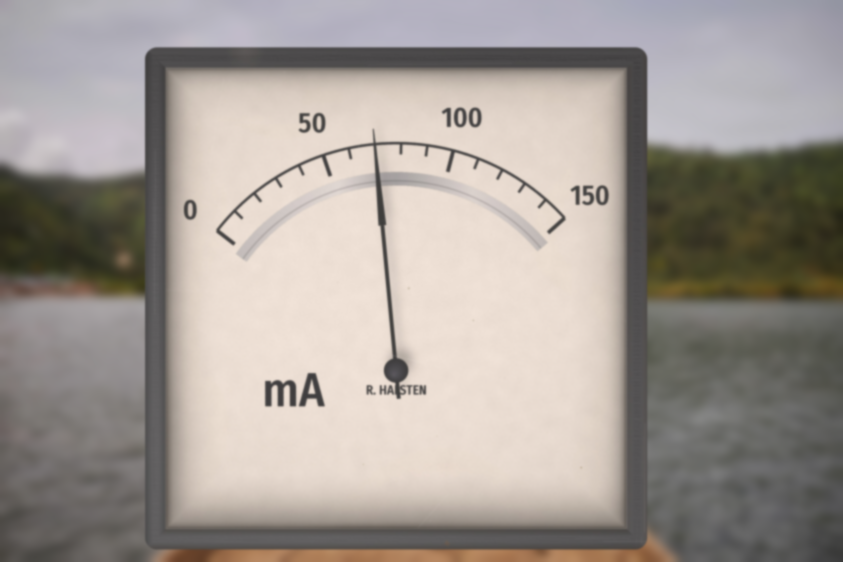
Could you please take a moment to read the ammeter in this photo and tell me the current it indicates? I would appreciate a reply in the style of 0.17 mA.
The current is 70 mA
